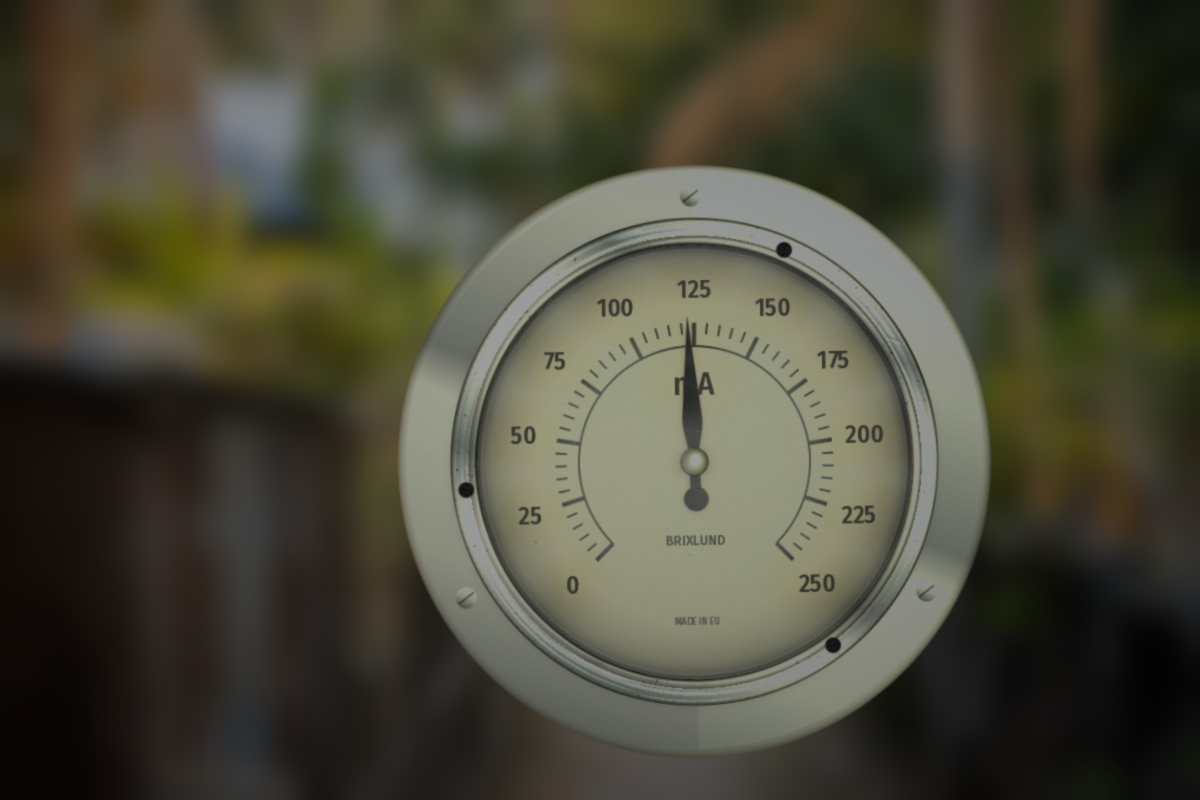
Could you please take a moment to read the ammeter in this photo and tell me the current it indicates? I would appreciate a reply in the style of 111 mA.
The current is 122.5 mA
